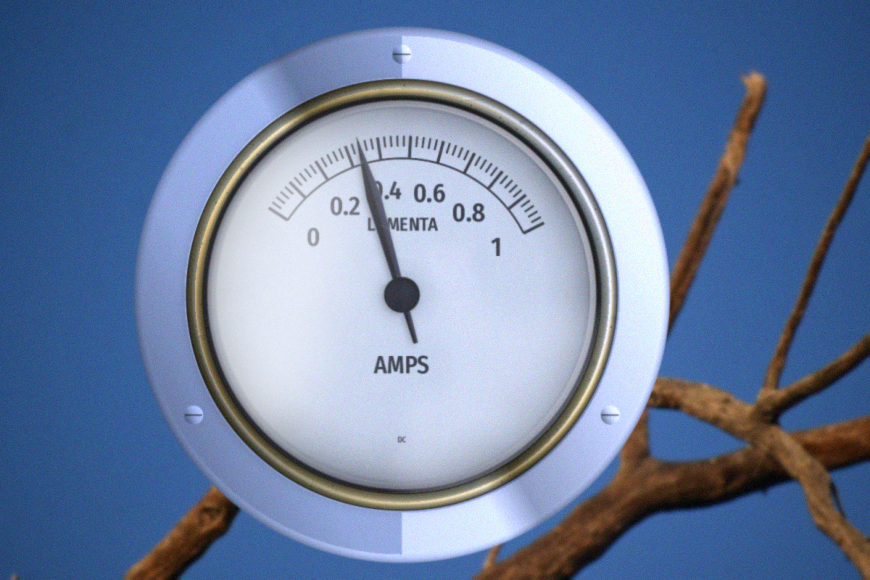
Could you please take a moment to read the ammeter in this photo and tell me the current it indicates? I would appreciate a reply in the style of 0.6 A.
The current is 0.34 A
